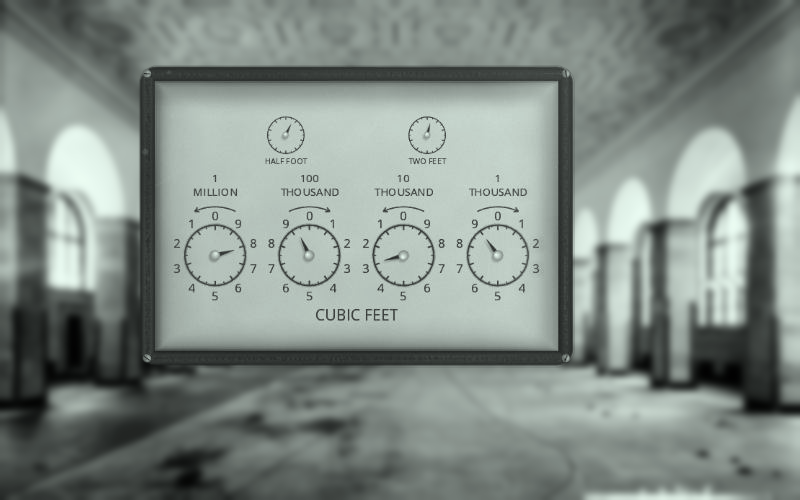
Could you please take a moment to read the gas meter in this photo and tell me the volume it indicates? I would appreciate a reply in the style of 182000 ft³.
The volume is 792900 ft³
